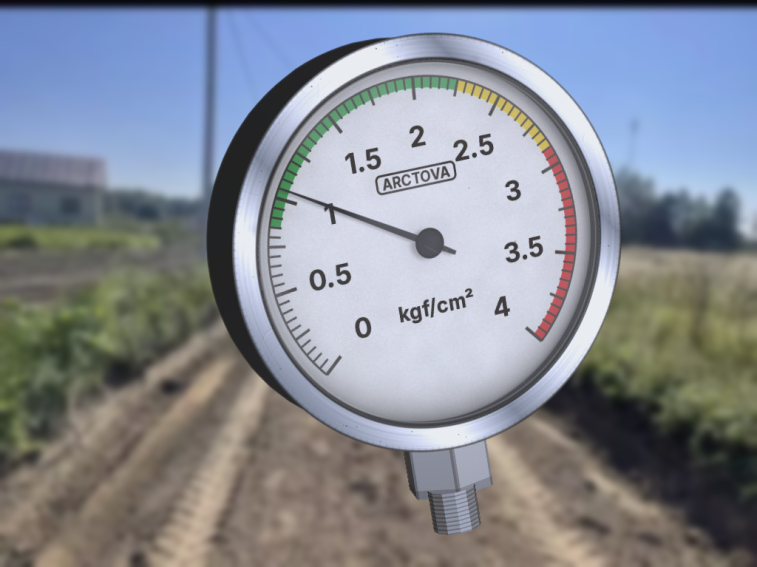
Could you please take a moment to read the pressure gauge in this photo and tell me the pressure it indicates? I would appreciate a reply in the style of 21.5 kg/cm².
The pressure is 1.05 kg/cm²
